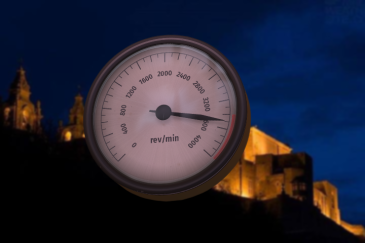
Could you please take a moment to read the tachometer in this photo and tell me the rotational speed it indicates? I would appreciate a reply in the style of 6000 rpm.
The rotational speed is 3500 rpm
